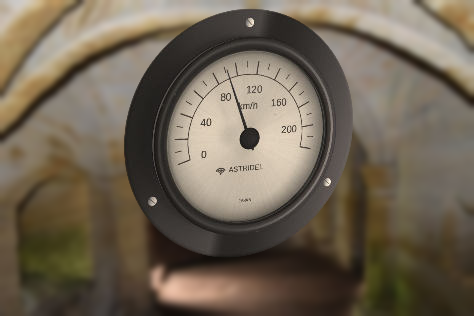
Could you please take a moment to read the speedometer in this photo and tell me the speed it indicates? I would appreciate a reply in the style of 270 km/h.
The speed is 90 km/h
